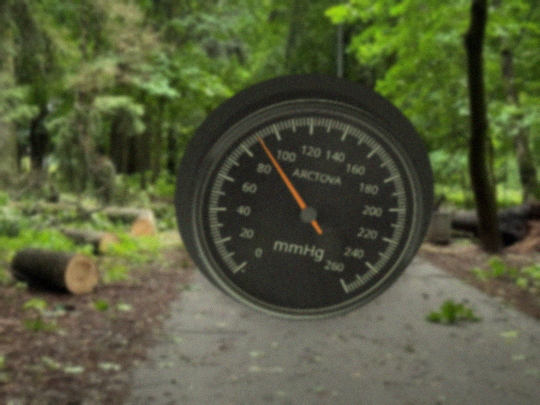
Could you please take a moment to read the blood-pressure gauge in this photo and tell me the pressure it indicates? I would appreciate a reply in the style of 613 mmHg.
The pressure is 90 mmHg
